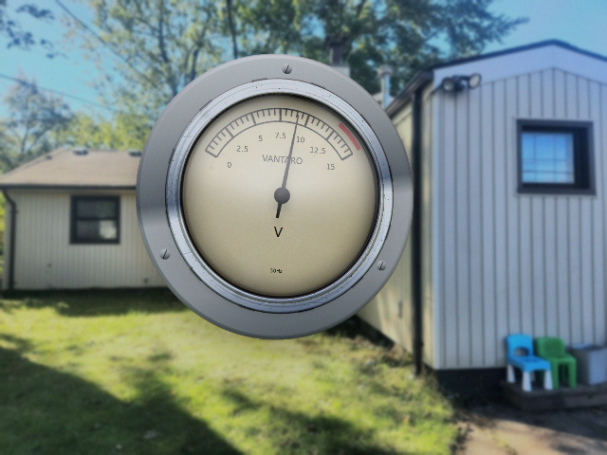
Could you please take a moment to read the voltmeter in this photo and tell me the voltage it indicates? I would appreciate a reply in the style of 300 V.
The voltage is 9 V
